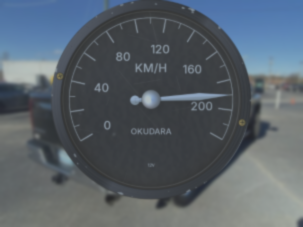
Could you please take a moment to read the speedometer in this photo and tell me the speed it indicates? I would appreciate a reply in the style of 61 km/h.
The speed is 190 km/h
